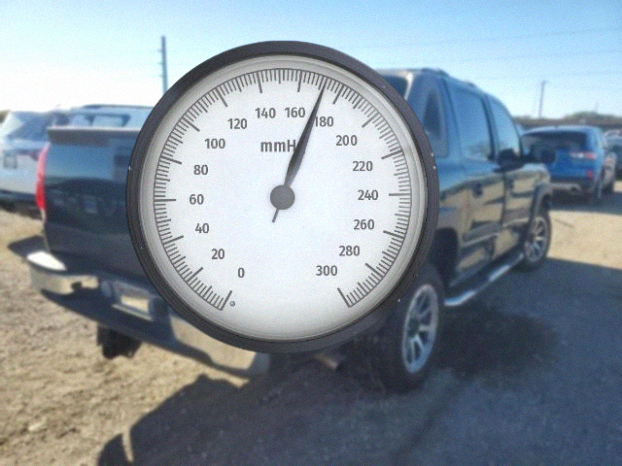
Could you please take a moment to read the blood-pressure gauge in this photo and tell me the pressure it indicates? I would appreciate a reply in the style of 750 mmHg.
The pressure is 172 mmHg
